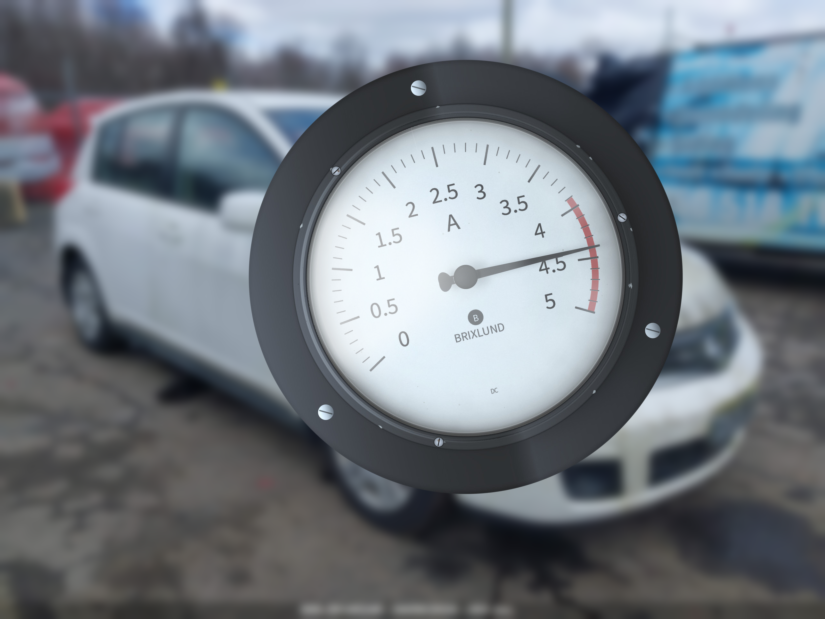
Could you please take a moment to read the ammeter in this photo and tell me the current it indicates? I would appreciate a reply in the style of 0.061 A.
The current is 4.4 A
